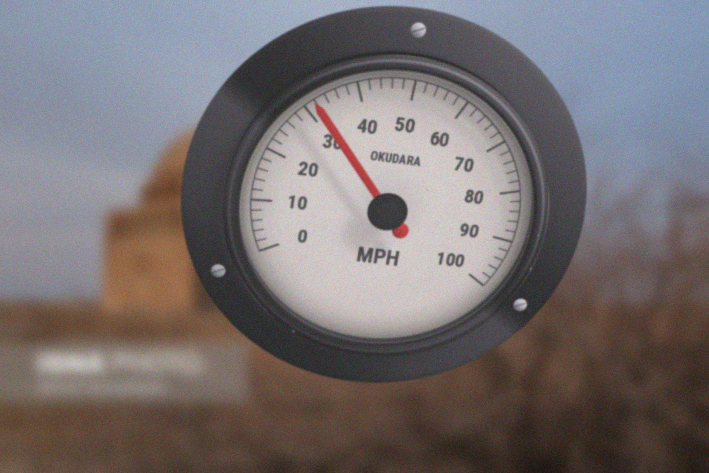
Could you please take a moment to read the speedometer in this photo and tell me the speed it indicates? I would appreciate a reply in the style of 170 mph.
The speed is 32 mph
